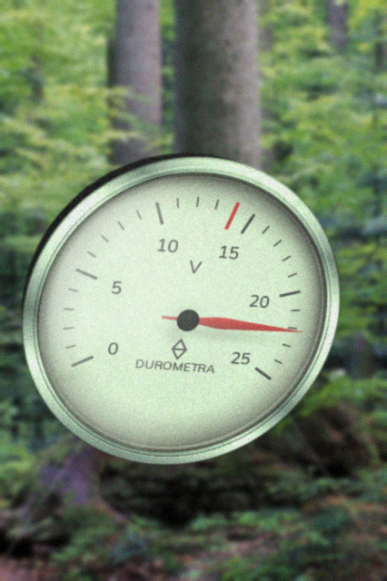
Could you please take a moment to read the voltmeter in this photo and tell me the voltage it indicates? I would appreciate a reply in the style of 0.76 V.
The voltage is 22 V
